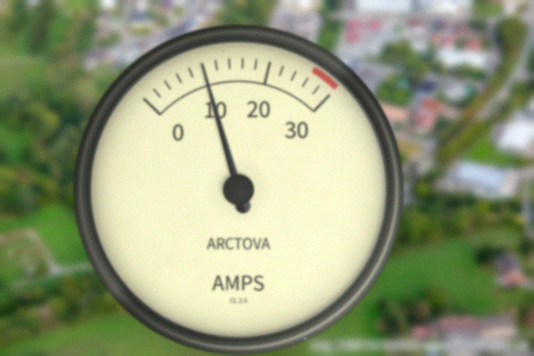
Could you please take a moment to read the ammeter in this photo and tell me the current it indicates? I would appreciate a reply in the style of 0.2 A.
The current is 10 A
